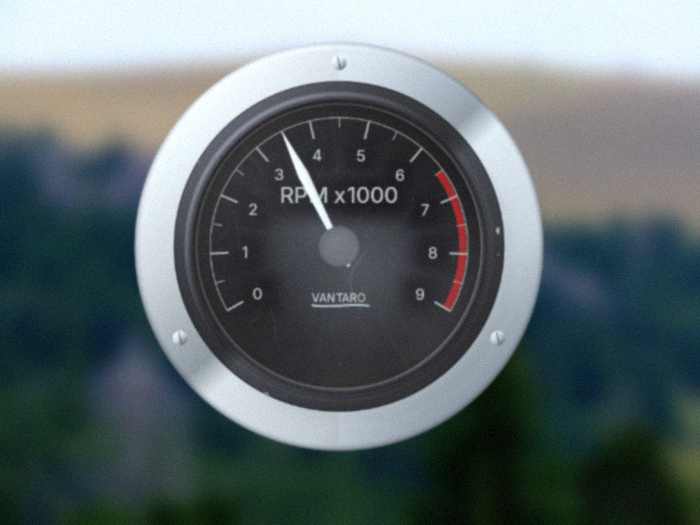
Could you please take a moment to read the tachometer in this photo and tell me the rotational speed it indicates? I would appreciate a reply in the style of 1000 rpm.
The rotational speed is 3500 rpm
